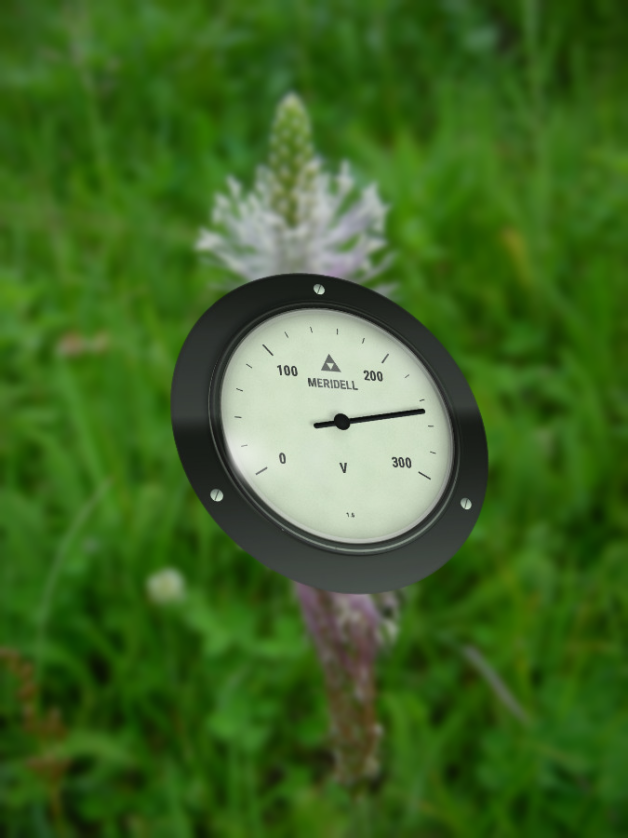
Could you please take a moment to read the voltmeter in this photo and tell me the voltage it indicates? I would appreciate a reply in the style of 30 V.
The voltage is 250 V
